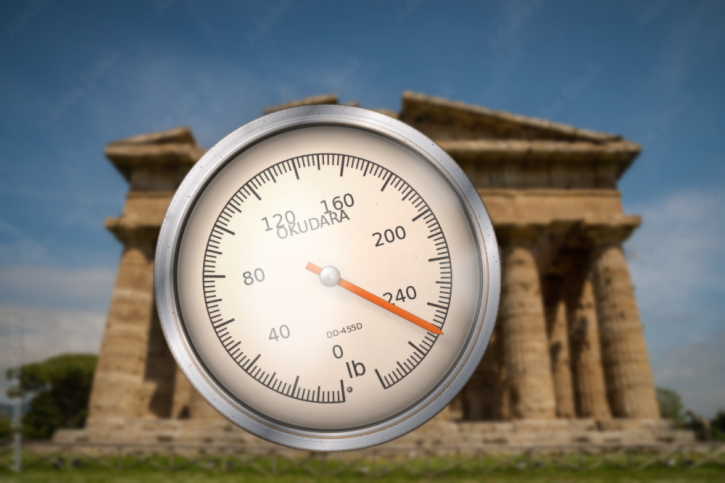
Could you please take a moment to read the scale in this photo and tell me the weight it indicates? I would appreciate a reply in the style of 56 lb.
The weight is 250 lb
